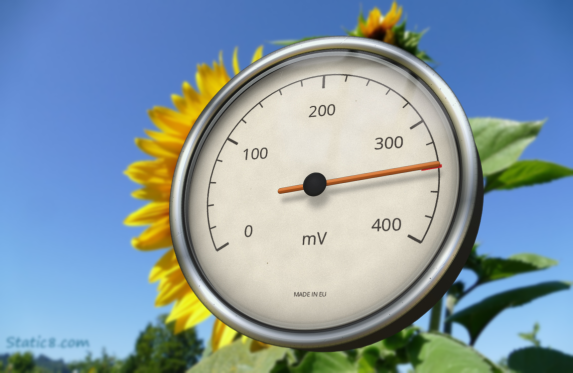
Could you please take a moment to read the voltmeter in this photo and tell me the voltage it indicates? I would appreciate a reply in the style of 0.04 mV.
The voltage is 340 mV
